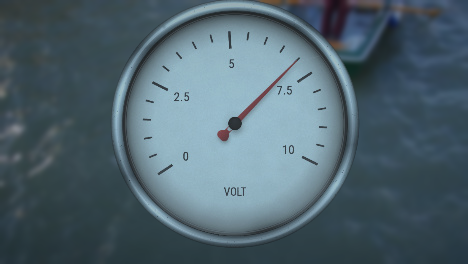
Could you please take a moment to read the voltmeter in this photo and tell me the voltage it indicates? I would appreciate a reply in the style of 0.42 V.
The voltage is 7 V
